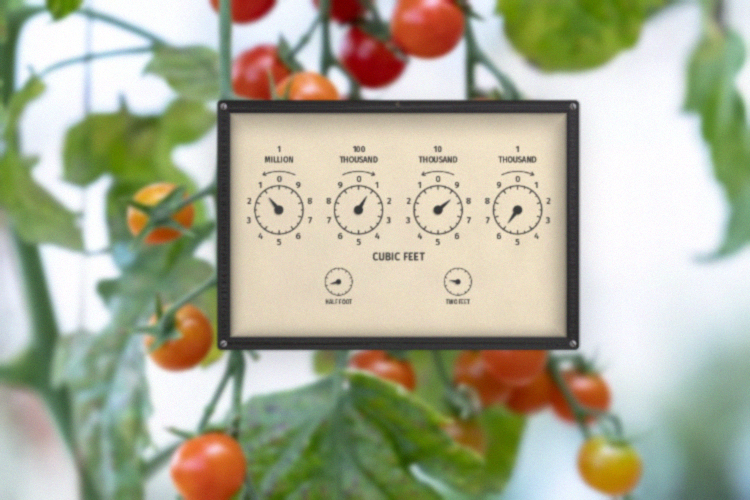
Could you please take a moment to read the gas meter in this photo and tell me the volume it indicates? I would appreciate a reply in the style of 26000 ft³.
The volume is 108600 ft³
